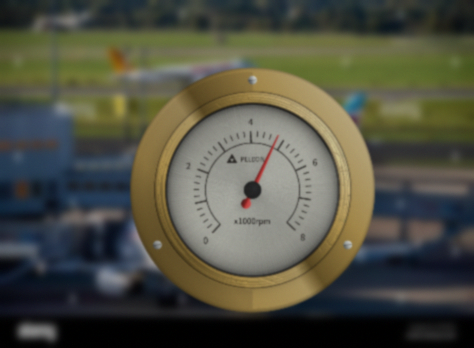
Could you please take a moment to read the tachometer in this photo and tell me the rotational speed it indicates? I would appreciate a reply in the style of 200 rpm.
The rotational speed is 4800 rpm
